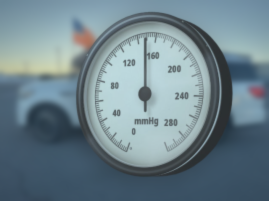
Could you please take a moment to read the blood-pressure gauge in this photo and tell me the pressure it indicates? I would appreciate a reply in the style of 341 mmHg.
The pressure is 150 mmHg
